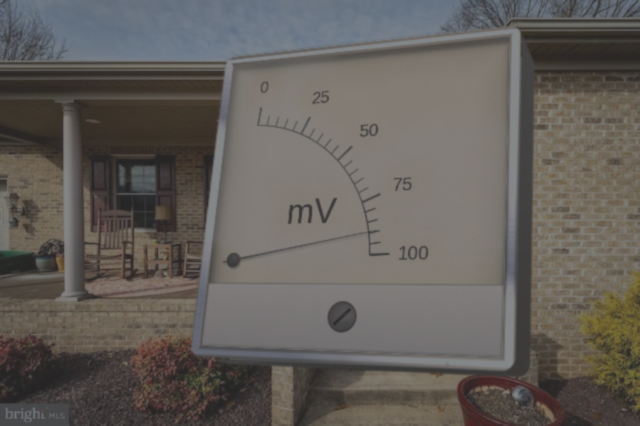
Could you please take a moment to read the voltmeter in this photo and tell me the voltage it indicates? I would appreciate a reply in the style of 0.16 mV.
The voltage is 90 mV
